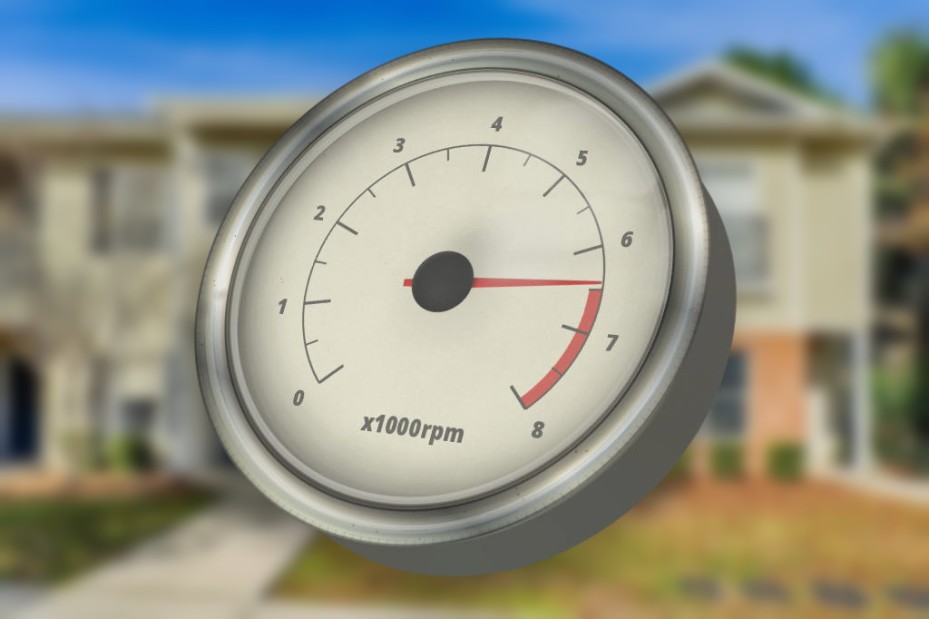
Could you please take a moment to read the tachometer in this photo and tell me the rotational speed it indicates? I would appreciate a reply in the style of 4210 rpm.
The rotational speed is 6500 rpm
